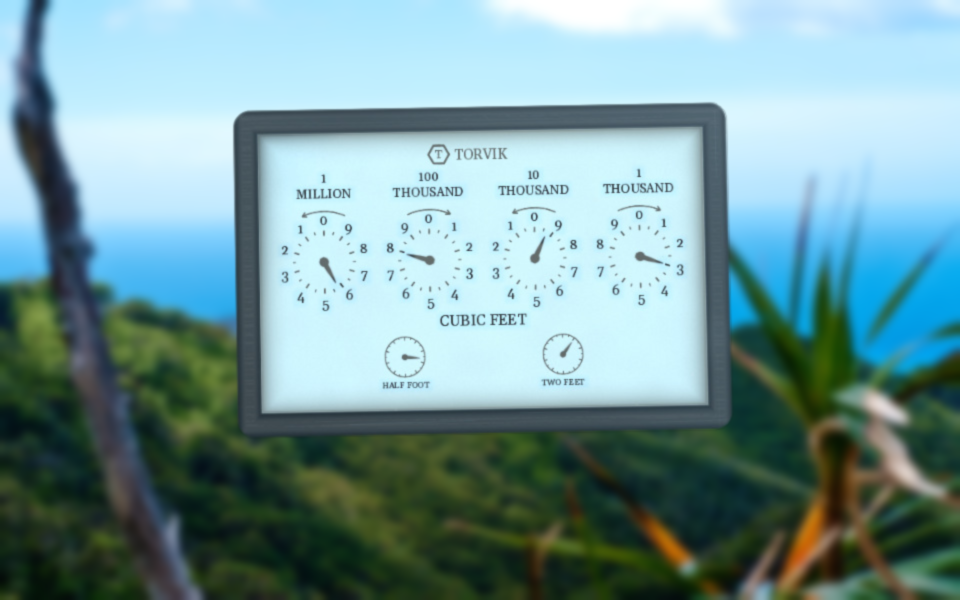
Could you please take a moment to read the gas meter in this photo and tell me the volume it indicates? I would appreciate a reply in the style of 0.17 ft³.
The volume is 579300 ft³
